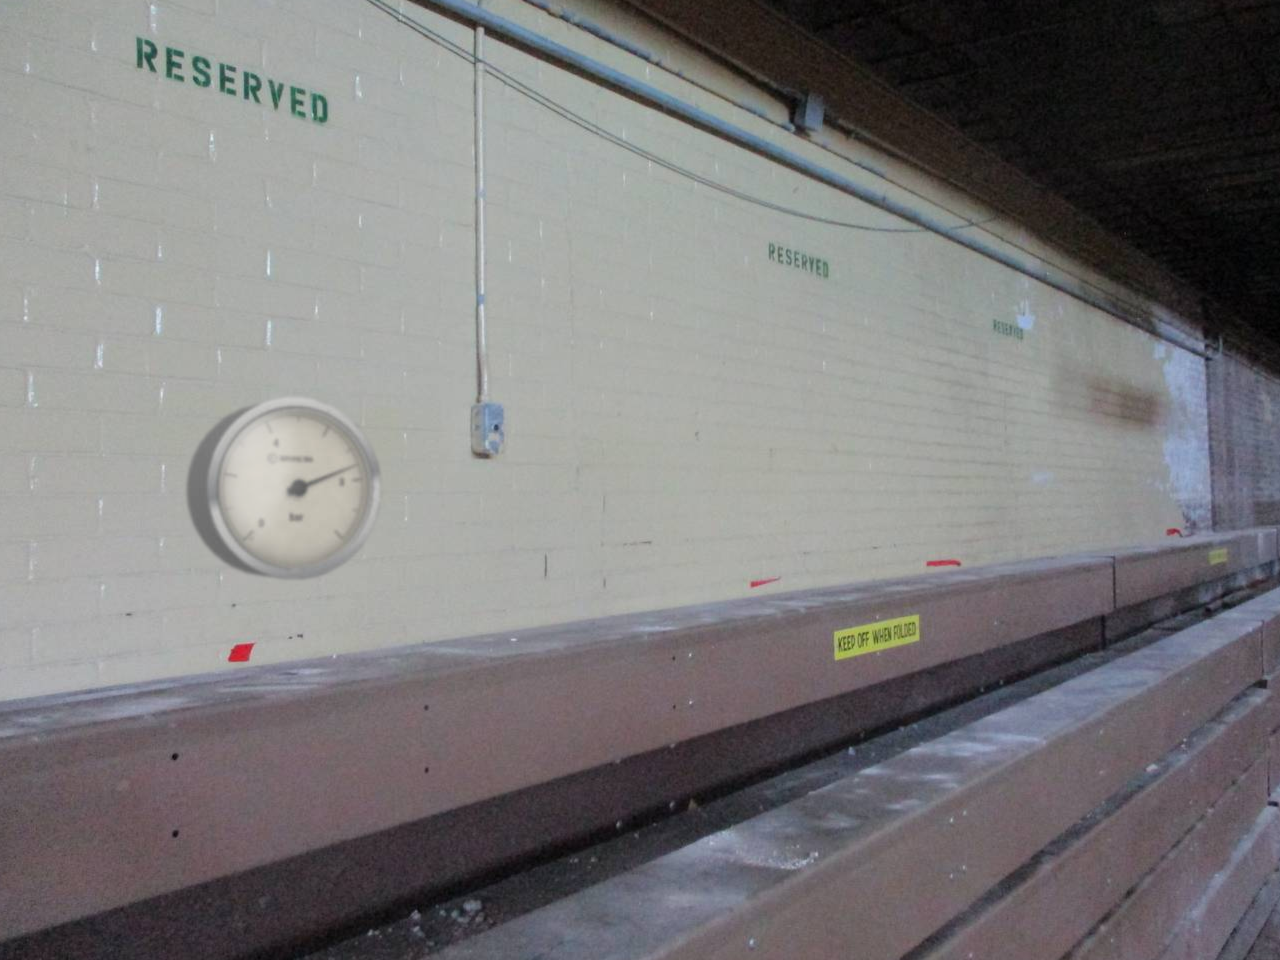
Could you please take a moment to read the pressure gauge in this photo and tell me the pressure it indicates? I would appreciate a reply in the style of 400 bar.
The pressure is 7.5 bar
